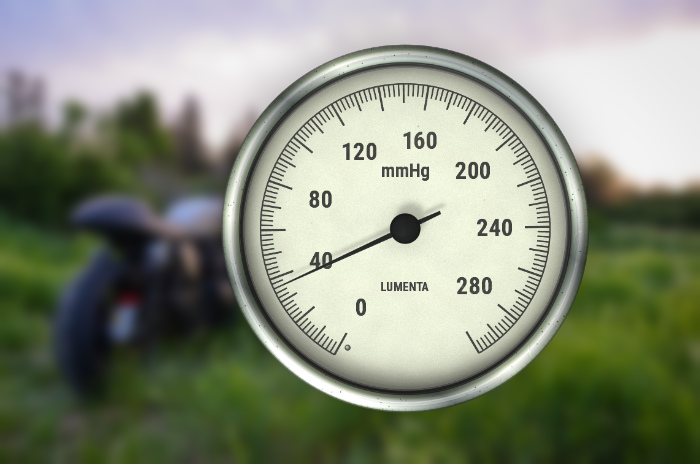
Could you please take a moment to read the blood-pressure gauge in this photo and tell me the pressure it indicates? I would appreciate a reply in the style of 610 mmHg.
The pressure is 36 mmHg
